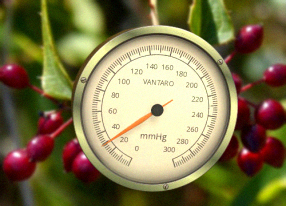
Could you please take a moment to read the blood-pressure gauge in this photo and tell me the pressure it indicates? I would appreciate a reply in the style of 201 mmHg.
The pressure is 30 mmHg
